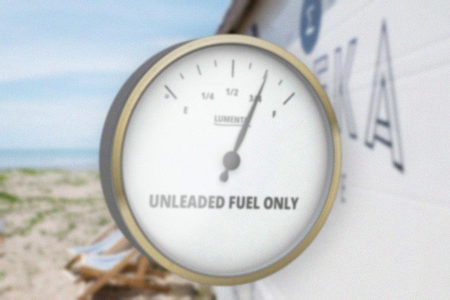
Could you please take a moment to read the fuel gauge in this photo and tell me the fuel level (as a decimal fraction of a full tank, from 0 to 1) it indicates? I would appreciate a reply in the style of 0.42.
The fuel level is 0.75
